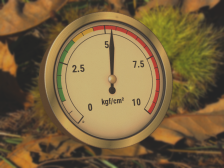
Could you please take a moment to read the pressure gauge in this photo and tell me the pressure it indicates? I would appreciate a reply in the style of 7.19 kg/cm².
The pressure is 5.25 kg/cm²
